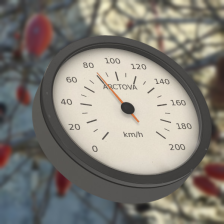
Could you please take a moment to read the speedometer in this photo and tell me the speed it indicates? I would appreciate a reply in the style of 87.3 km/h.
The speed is 80 km/h
